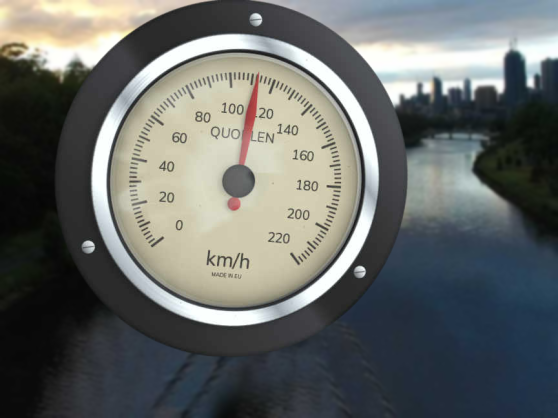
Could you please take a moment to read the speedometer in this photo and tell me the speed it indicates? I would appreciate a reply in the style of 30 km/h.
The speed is 112 km/h
